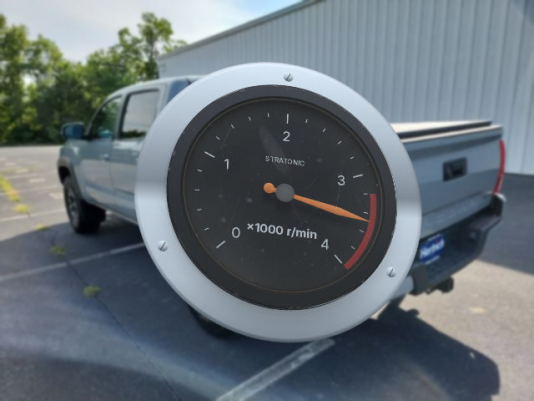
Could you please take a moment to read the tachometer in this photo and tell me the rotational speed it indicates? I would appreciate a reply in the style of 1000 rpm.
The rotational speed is 3500 rpm
